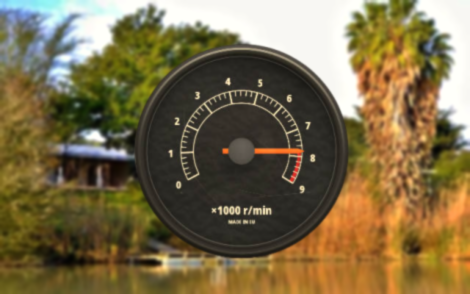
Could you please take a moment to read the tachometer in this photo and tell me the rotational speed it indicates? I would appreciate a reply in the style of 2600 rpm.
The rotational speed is 7800 rpm
